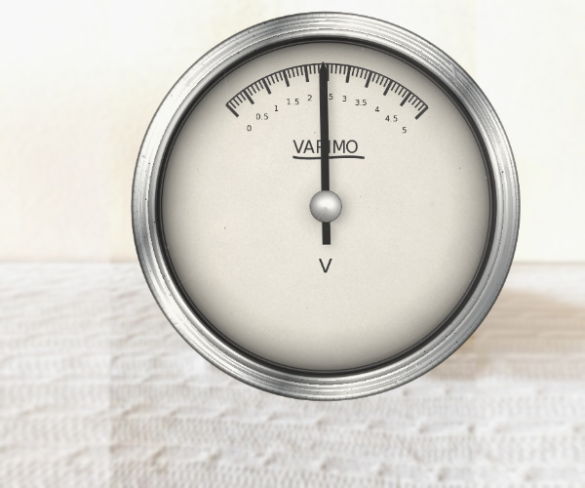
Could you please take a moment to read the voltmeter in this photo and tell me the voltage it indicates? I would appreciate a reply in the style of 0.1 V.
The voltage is 2.4 V
